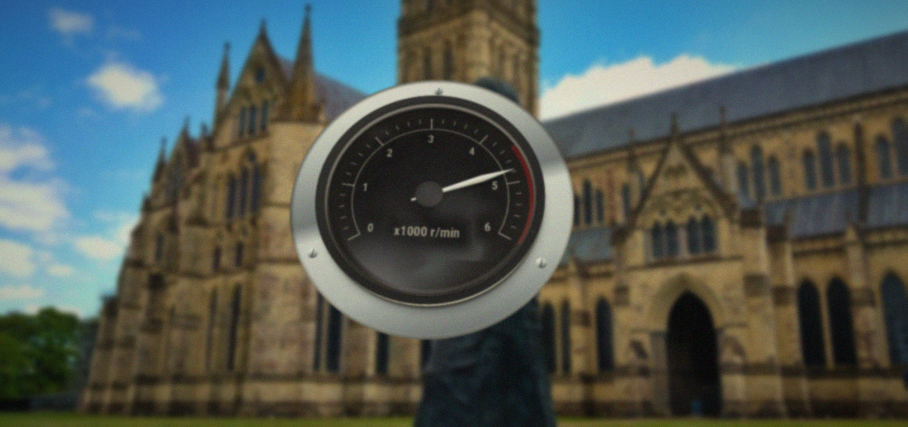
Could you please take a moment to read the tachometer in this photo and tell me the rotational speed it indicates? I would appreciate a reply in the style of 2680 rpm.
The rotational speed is 4800 rpm
